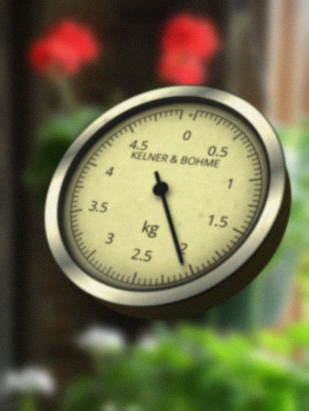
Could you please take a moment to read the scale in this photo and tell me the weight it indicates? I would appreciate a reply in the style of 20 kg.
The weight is 2.05 kg
